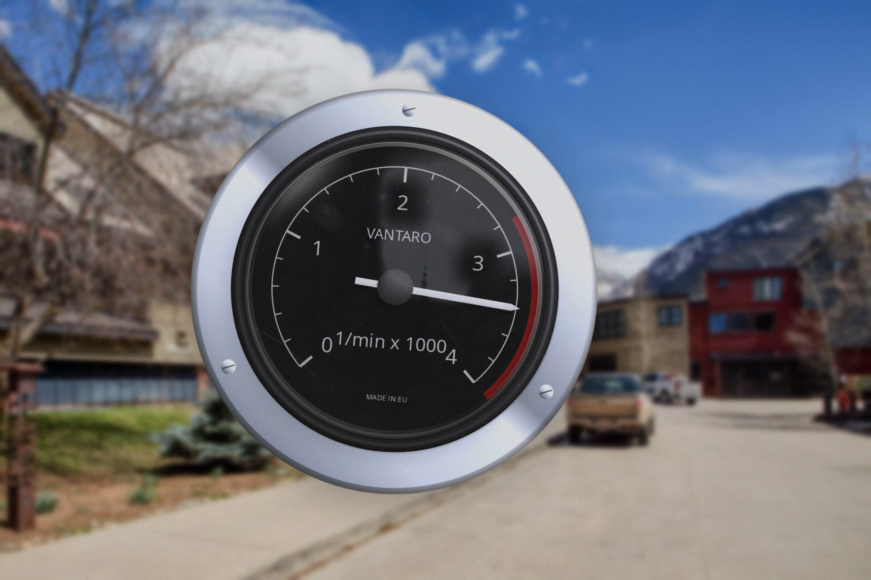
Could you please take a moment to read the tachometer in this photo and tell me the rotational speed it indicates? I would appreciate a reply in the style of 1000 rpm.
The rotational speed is 3400 rpm
